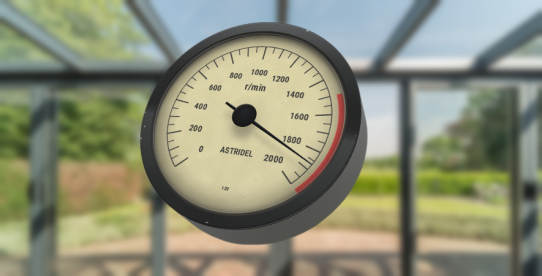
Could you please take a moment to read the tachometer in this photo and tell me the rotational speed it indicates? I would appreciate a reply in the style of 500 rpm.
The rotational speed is 1875 rpm
